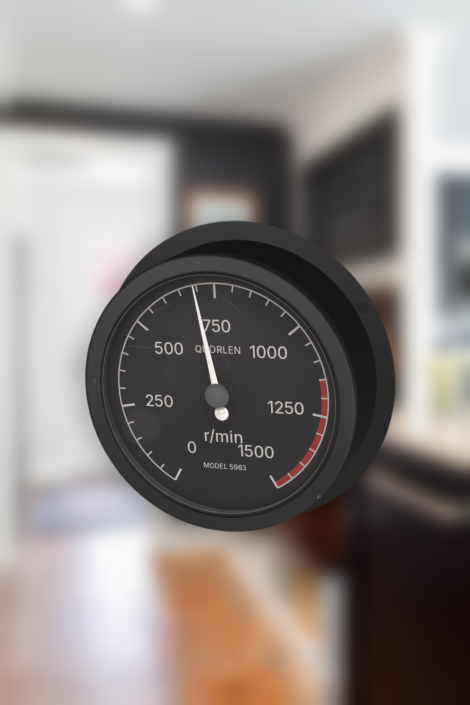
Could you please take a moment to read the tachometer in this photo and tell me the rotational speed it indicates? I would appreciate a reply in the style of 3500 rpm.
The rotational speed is 700 rpm
